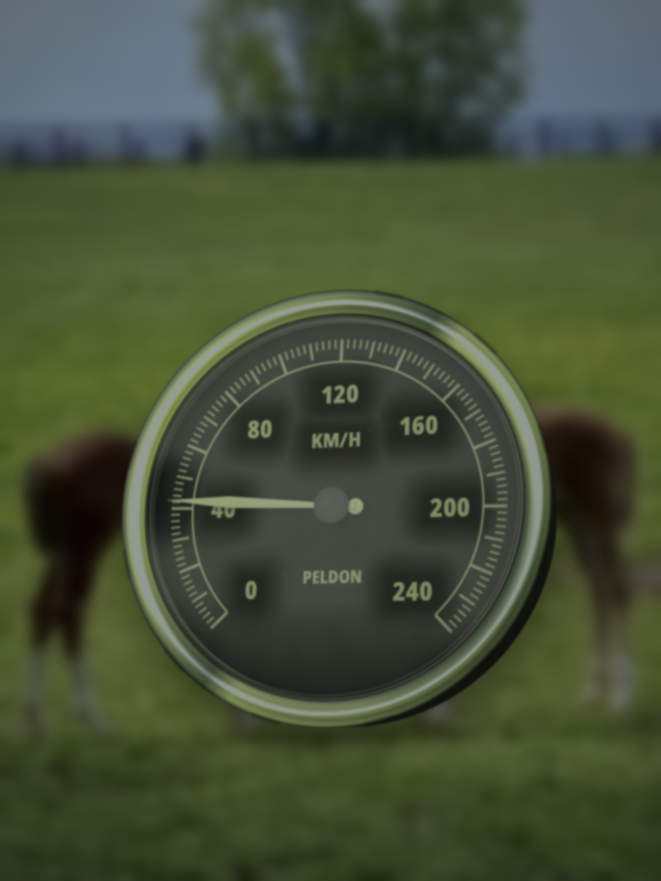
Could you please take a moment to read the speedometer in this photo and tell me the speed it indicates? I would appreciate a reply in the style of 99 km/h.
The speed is 42 km/h
